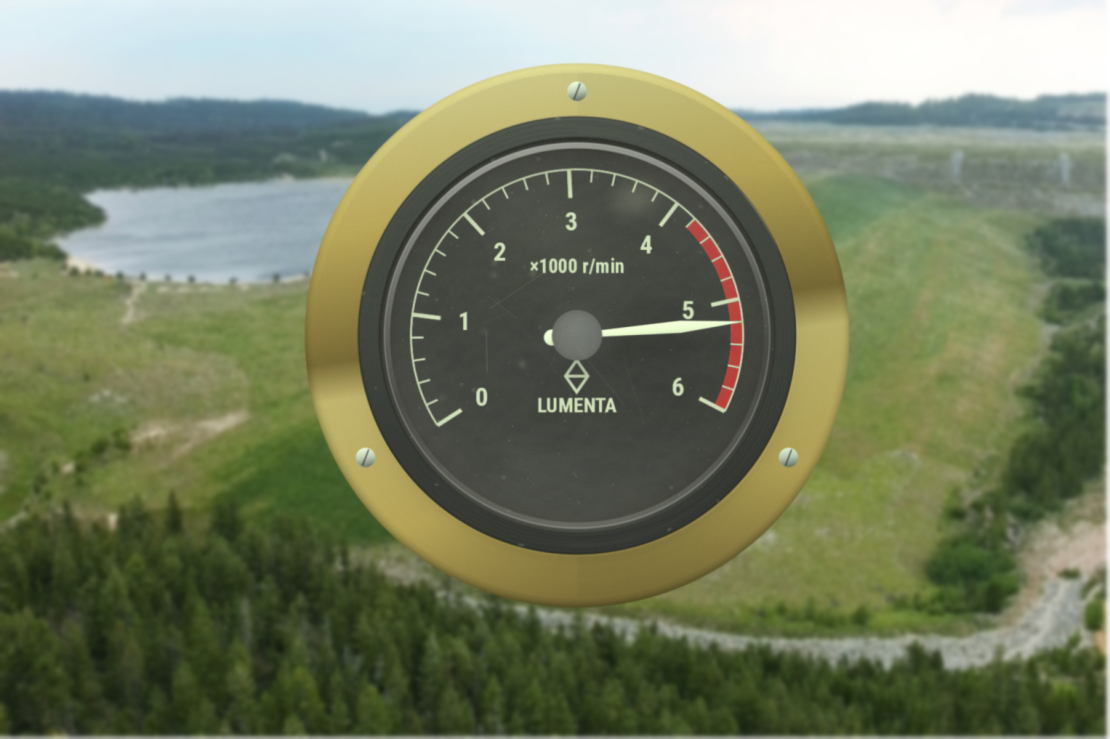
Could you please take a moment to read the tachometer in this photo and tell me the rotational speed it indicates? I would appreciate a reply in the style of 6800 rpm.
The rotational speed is 5200 rpm
